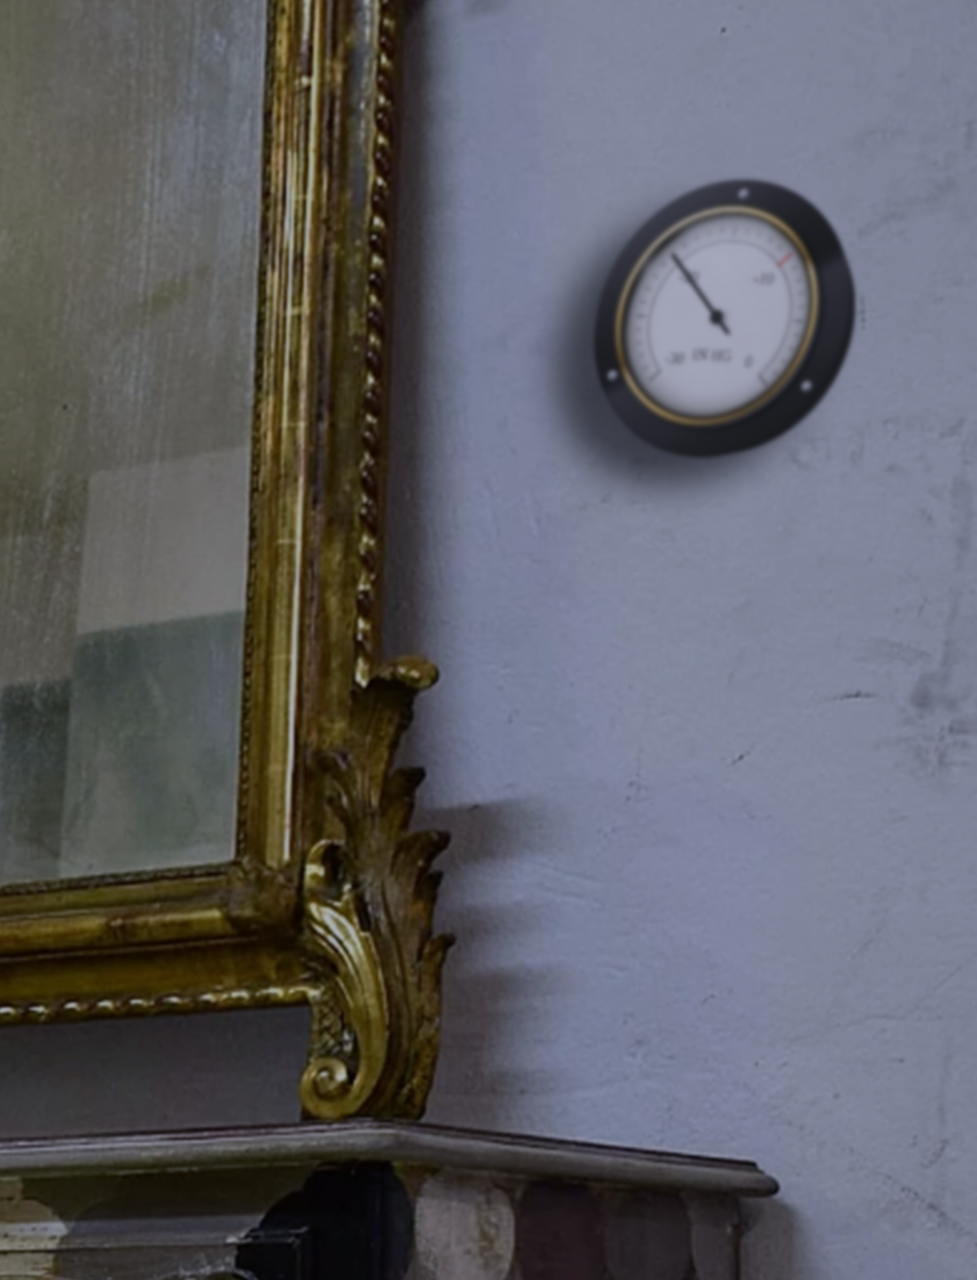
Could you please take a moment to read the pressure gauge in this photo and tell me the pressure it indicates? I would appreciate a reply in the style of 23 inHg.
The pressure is -20 inHg
